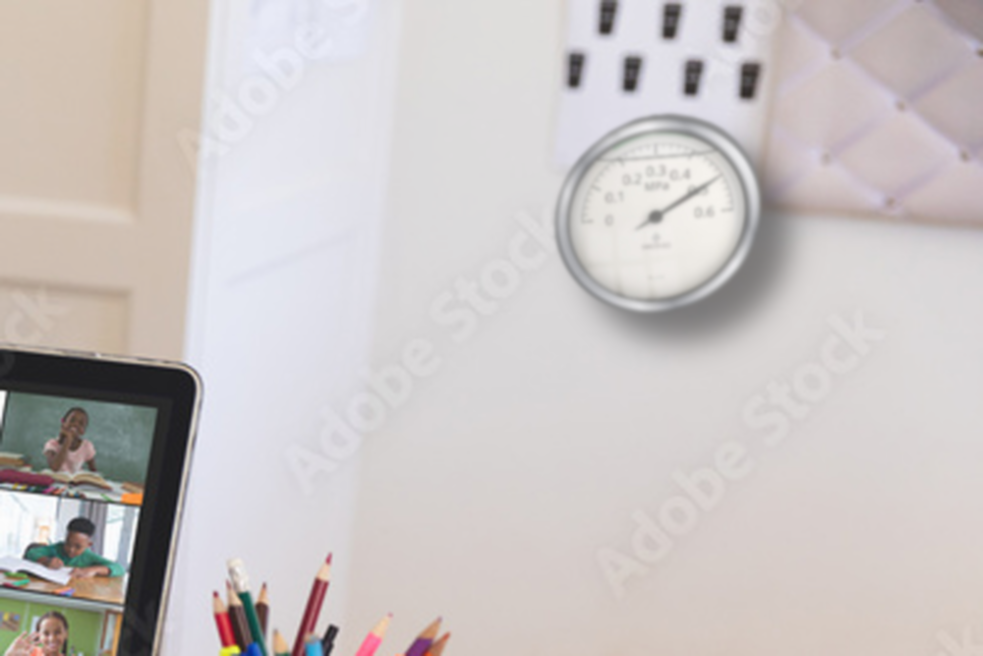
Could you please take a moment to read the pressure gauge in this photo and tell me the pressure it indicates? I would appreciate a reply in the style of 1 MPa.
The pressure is 0.5 MPa
